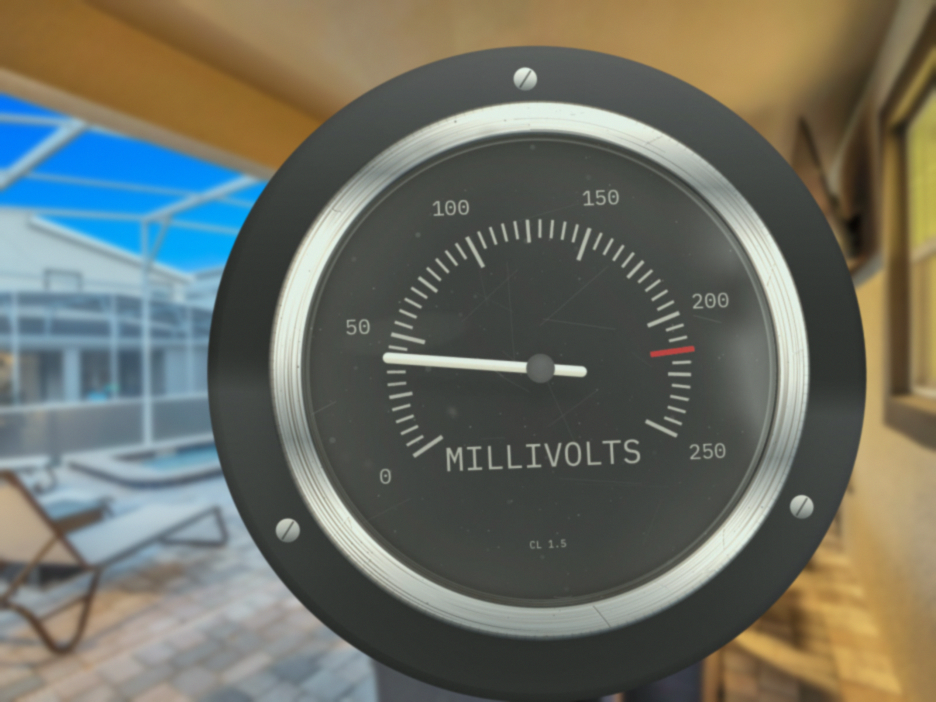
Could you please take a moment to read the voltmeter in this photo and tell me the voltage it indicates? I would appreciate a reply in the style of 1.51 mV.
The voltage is 40 mV
